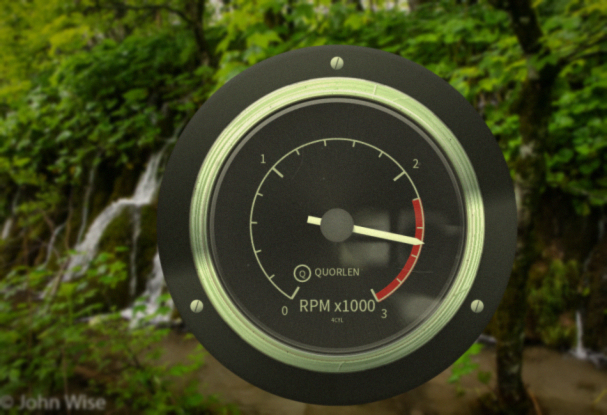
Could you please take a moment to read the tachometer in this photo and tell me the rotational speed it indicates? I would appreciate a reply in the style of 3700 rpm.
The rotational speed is 2500 rpm
